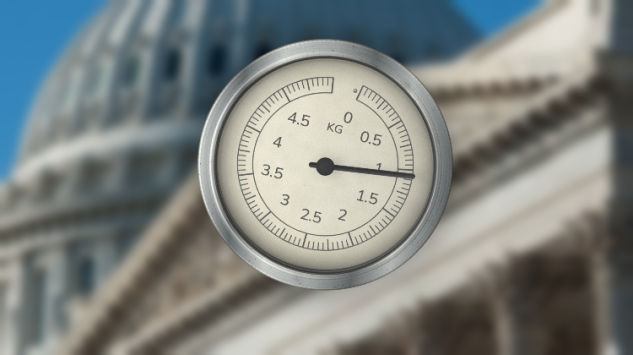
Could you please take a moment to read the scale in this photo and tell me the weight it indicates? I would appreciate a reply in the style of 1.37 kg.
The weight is 1.05 kg
